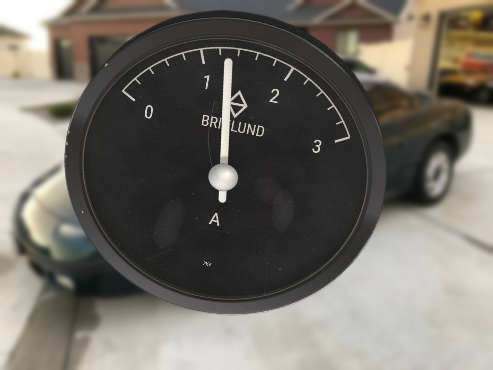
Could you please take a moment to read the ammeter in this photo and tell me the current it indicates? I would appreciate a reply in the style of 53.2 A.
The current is 1.3 A
